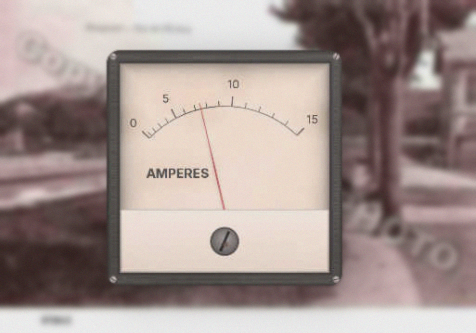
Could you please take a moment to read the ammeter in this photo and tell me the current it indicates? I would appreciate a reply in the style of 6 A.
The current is 7.5 A
